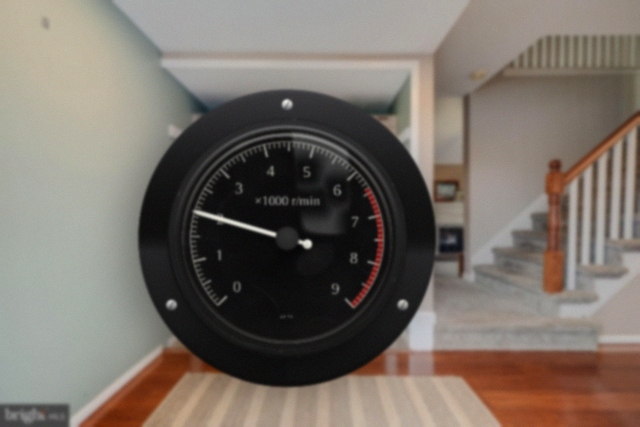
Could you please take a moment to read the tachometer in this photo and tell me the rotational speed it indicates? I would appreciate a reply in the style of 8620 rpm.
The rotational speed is 2000 rpm
